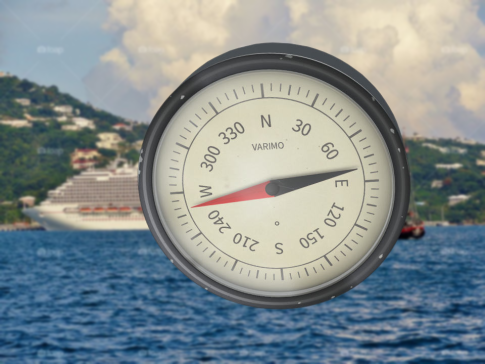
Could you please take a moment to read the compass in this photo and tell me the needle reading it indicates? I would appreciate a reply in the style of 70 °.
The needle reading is 260 °
